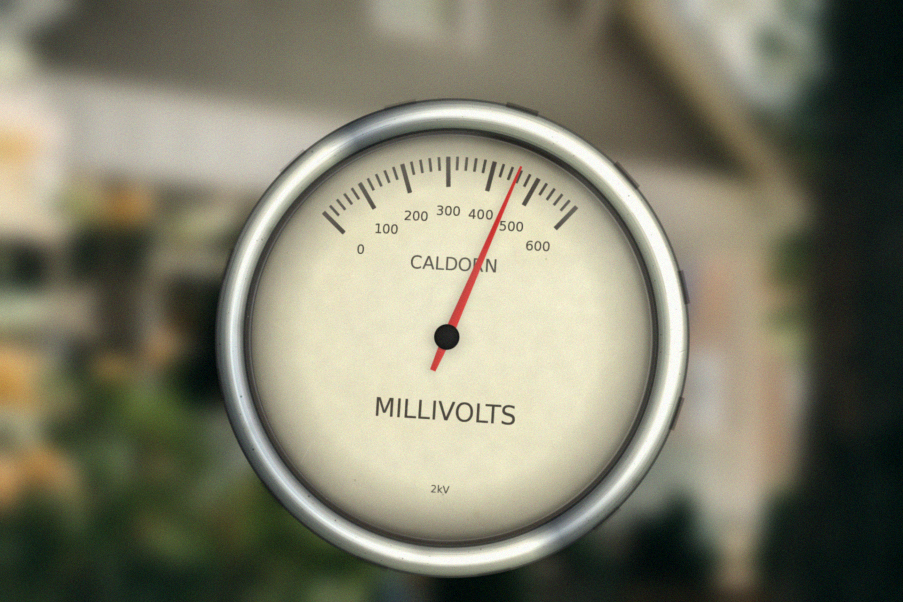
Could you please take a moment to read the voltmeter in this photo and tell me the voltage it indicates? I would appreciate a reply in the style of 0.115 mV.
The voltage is 460 mV
